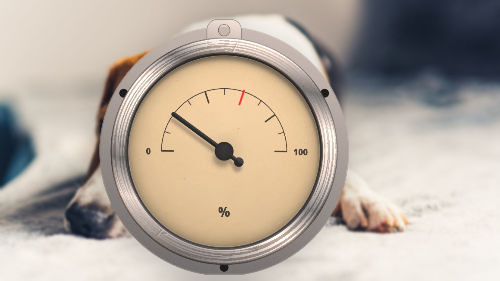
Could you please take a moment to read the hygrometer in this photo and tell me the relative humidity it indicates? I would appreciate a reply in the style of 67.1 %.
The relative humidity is 20 %
